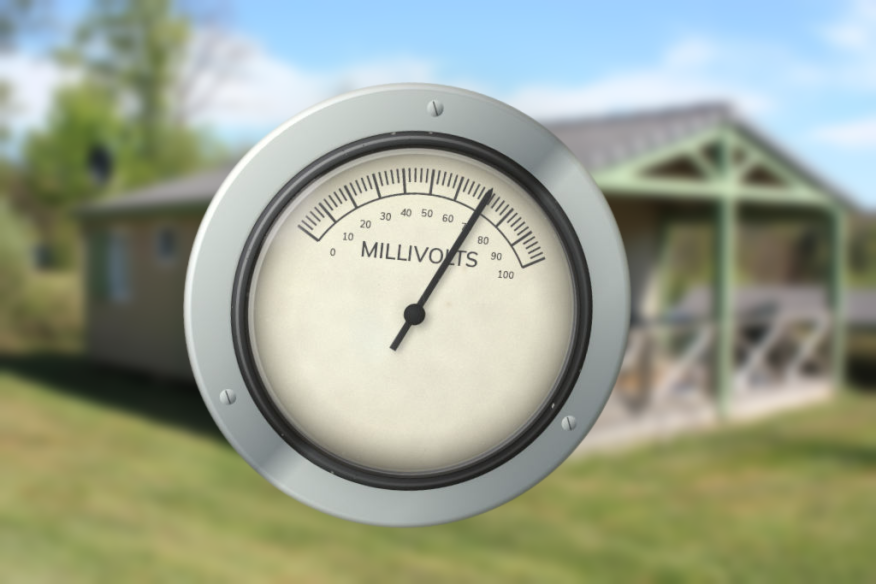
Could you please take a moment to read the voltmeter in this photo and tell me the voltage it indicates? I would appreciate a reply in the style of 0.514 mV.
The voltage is 70 mV
